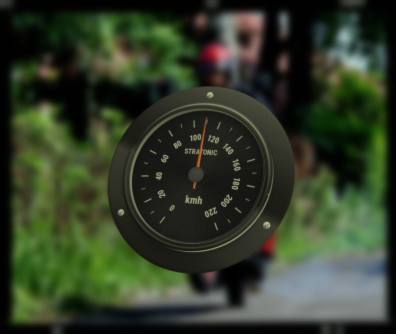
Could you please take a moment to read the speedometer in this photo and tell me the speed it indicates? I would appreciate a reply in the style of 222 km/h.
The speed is 110 km/h
